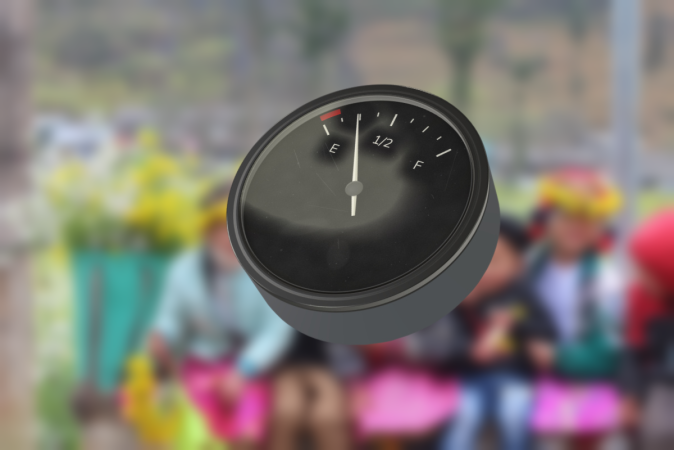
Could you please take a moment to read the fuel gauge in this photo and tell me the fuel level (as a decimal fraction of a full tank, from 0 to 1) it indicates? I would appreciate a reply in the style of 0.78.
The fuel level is 0.25
